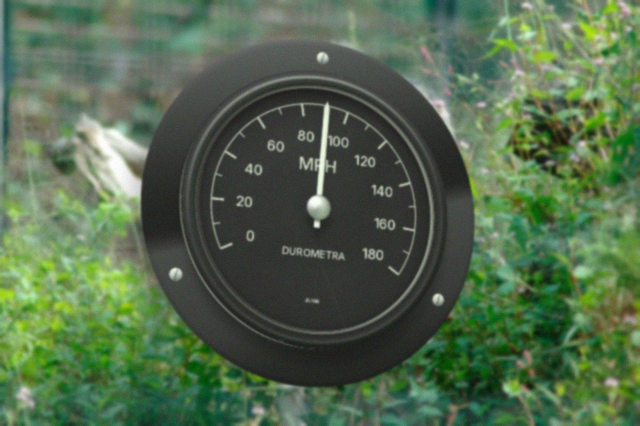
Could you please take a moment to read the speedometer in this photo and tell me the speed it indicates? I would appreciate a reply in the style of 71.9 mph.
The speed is 90 mph
